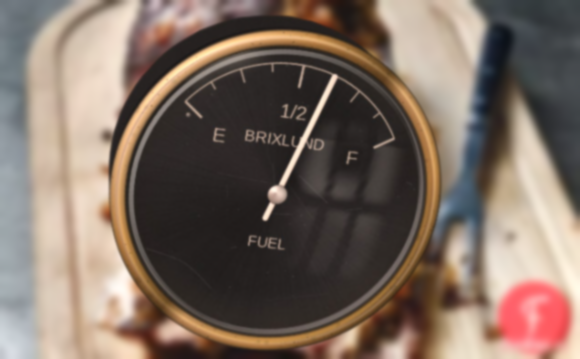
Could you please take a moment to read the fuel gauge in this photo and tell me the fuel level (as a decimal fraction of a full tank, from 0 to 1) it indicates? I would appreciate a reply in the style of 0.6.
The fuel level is 0.625
